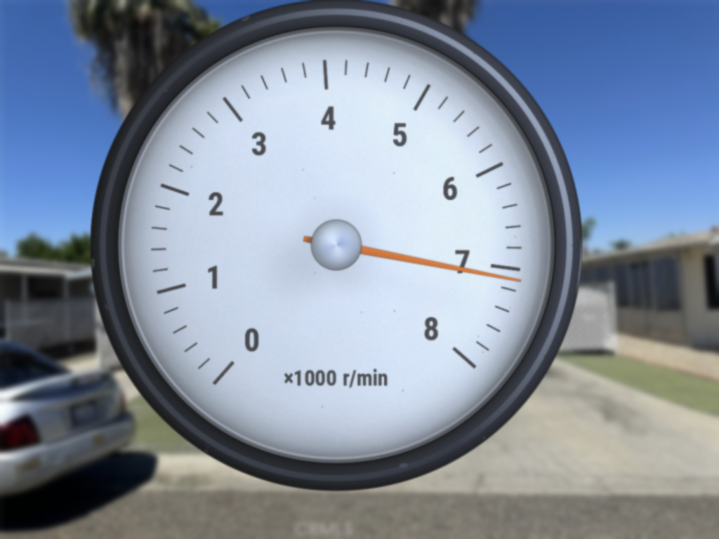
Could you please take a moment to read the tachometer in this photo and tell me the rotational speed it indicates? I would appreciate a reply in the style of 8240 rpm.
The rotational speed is 7100 rpm
